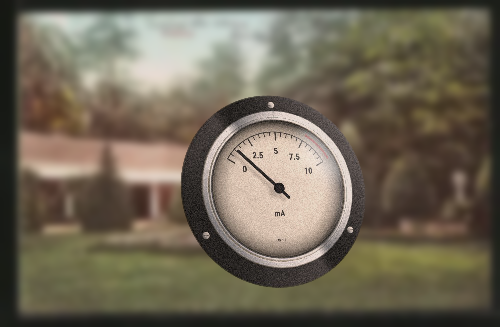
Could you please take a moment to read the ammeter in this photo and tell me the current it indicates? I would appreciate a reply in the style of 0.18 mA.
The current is 1 mA
